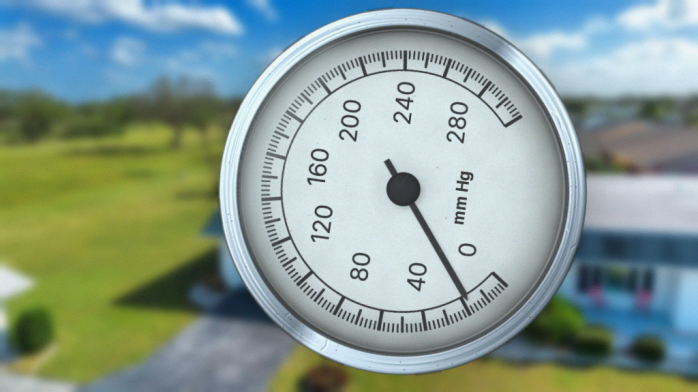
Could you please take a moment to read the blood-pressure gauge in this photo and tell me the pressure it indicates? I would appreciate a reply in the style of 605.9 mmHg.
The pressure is 18 mmHg
